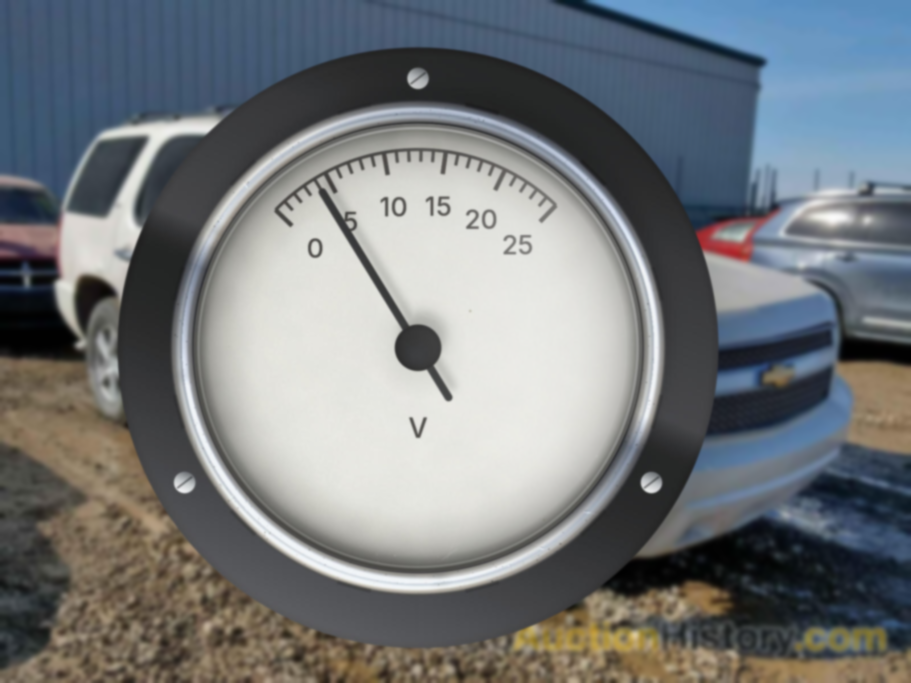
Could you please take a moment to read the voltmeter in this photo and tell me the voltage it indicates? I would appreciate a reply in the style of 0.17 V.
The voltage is 4 V
